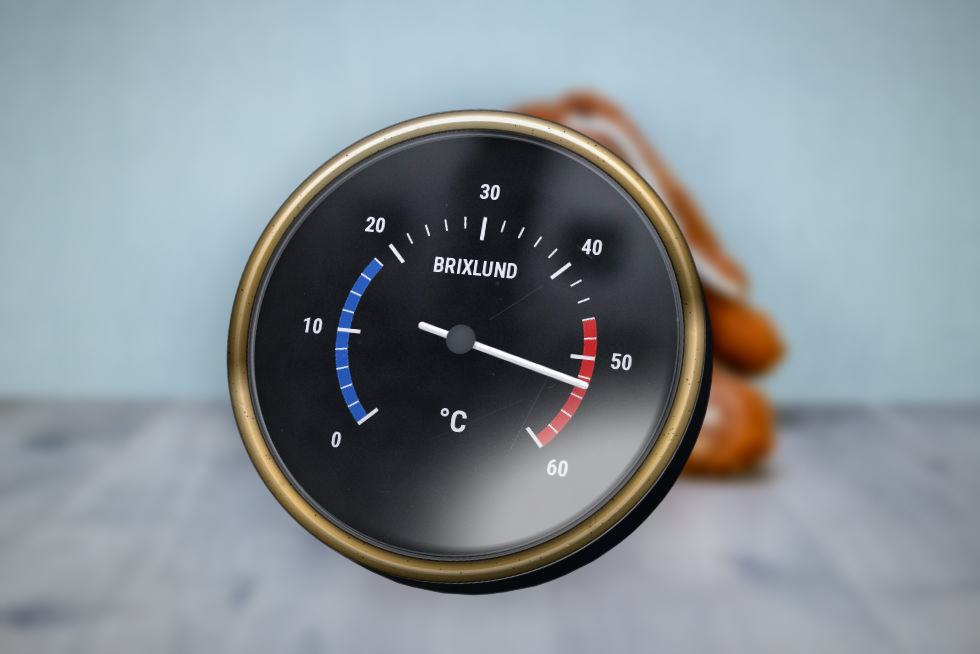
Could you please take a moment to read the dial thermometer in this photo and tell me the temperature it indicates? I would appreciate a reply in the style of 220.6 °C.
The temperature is 53 °C
